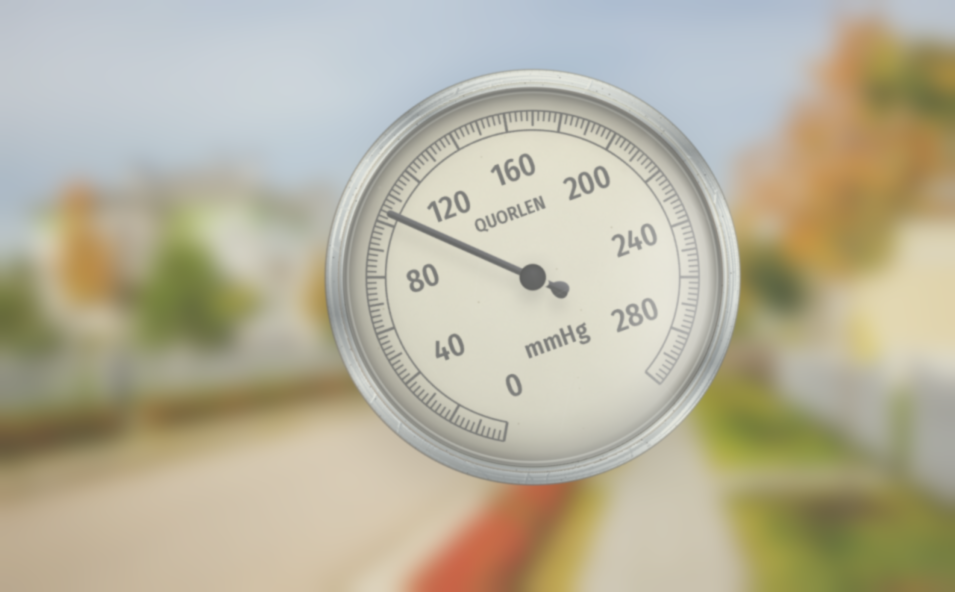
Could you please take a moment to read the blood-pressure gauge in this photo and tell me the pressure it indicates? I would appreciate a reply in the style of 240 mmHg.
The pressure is 104 mmHg
